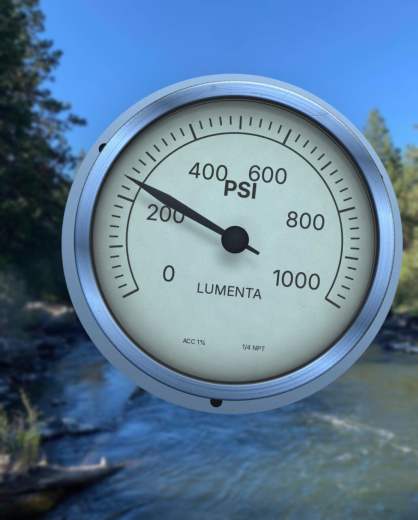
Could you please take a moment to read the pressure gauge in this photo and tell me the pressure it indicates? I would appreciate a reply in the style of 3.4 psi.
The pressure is 240 psi
